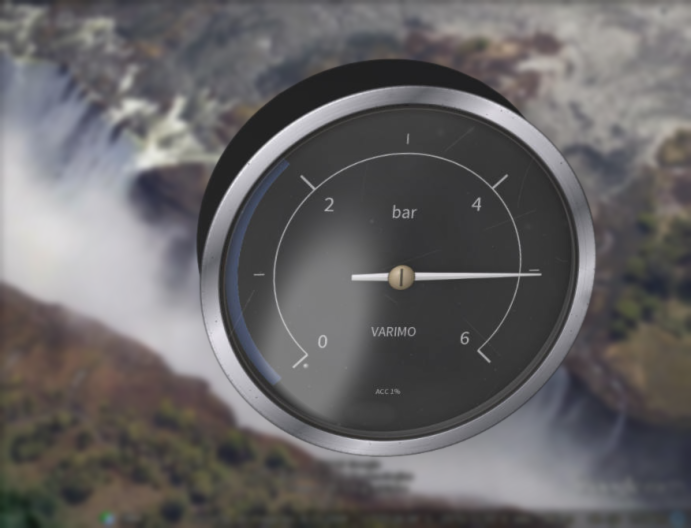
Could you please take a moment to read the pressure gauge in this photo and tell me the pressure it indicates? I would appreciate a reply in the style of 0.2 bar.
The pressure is 5 bar
